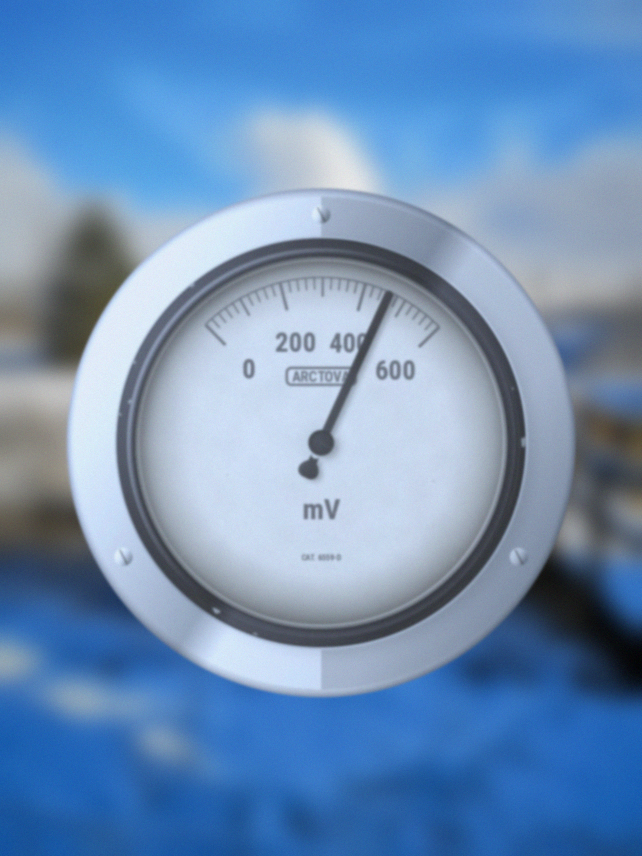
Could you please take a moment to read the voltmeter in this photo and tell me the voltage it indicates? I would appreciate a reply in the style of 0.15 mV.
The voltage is 460 mV
